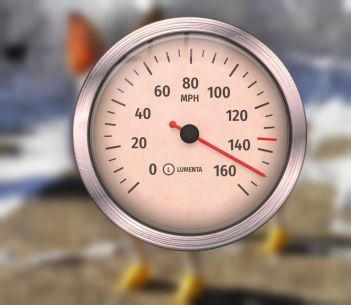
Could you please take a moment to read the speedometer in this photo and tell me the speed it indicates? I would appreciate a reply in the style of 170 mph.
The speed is 150 mph
